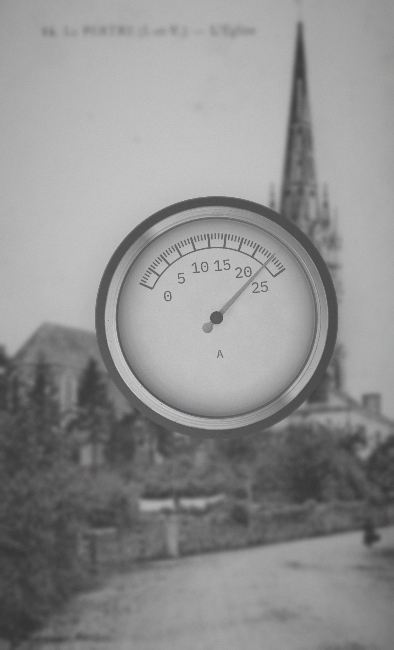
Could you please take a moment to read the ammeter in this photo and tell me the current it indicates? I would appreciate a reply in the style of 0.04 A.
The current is 22.5 A
